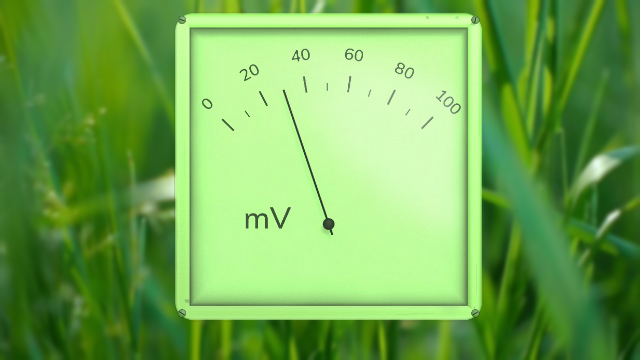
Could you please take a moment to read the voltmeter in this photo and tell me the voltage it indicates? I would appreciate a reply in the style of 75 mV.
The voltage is 30 mV
